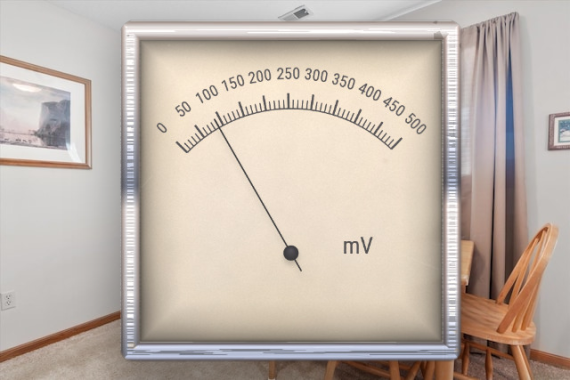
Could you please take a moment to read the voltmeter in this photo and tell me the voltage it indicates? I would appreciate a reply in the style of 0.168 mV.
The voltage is 90 mV
